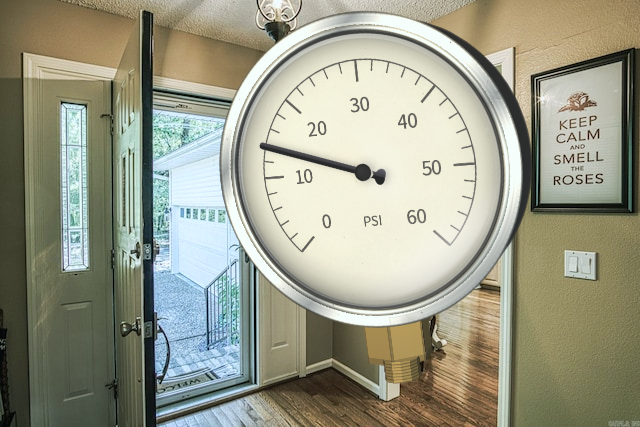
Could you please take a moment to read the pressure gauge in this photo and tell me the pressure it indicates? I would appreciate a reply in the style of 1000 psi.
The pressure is 14 psi
